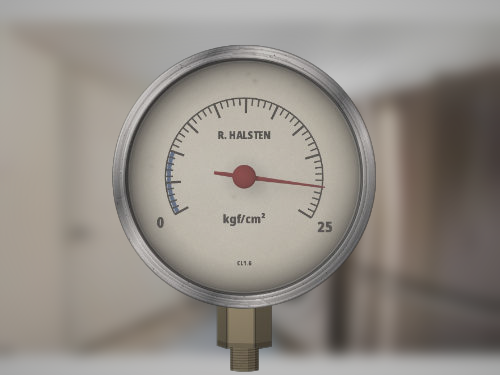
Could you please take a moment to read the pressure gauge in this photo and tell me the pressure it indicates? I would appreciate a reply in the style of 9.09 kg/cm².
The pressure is 22.5 kg/cm²
